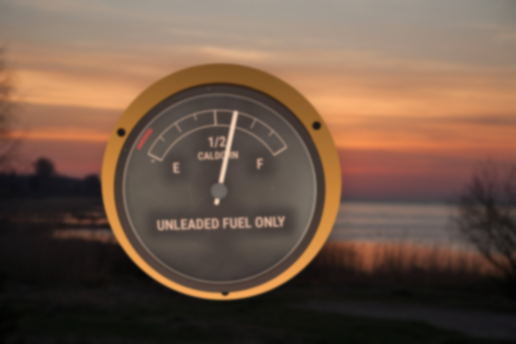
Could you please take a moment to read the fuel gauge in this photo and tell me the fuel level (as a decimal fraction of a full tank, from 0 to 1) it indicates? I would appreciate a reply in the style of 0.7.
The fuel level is 0.625
